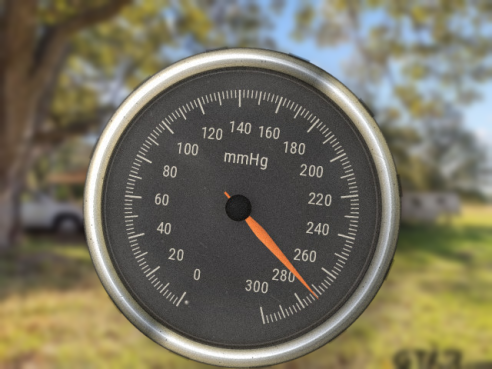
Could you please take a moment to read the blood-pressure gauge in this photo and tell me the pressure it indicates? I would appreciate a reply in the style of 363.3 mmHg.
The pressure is 272 mmHg
